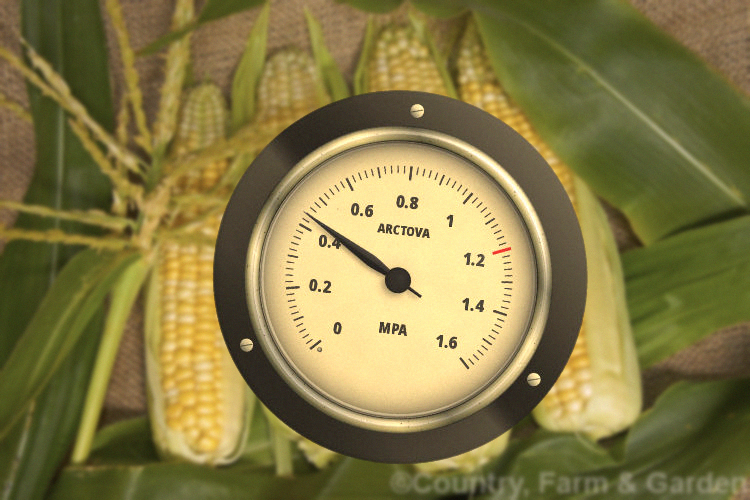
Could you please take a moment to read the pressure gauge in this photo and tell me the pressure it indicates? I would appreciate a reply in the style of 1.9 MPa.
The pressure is 0.44 MPa
